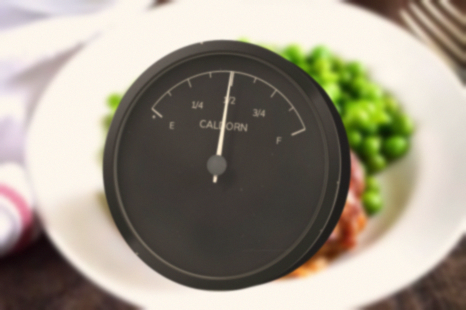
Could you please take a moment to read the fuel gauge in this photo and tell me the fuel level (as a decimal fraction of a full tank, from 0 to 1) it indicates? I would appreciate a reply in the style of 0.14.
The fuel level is 0.5
